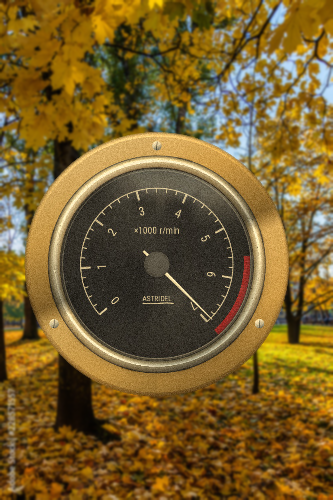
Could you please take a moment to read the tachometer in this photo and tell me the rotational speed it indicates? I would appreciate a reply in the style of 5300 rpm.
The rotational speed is 6900 rpm
